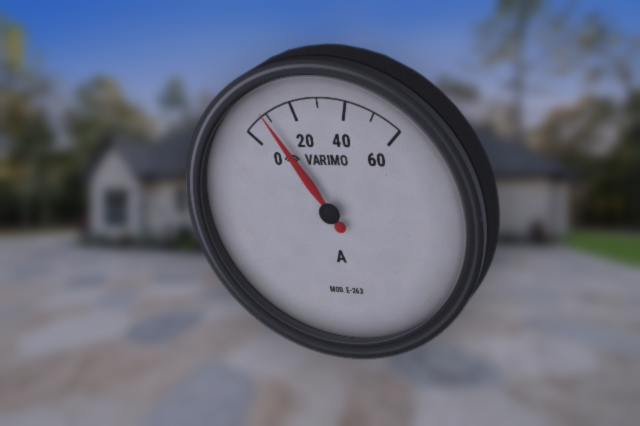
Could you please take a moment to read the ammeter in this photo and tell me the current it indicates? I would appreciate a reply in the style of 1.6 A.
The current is 10 A
